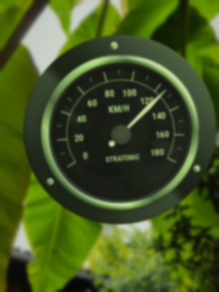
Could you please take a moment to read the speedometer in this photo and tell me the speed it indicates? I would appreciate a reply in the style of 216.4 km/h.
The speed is 125 km/h
